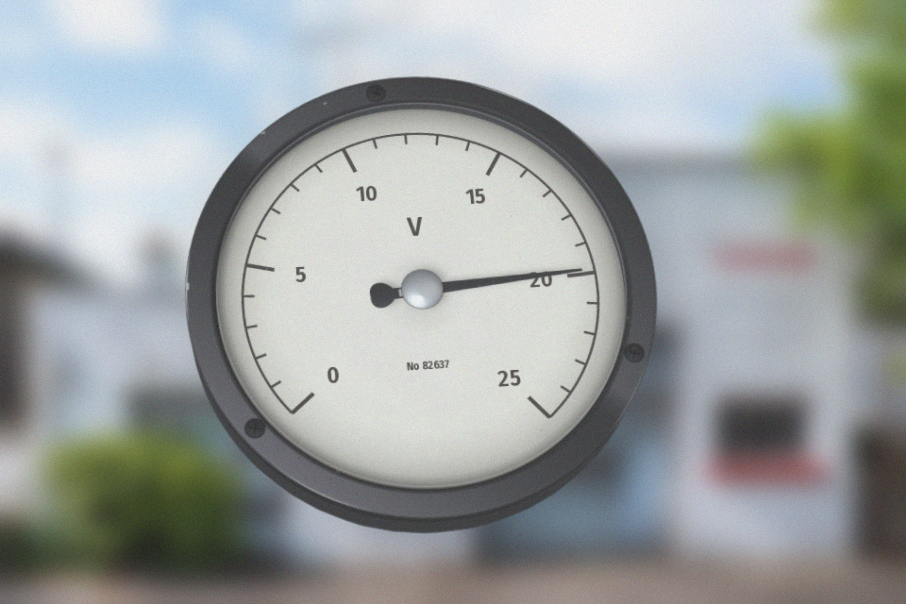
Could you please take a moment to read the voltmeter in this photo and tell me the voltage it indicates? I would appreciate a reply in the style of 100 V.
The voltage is 20 V
